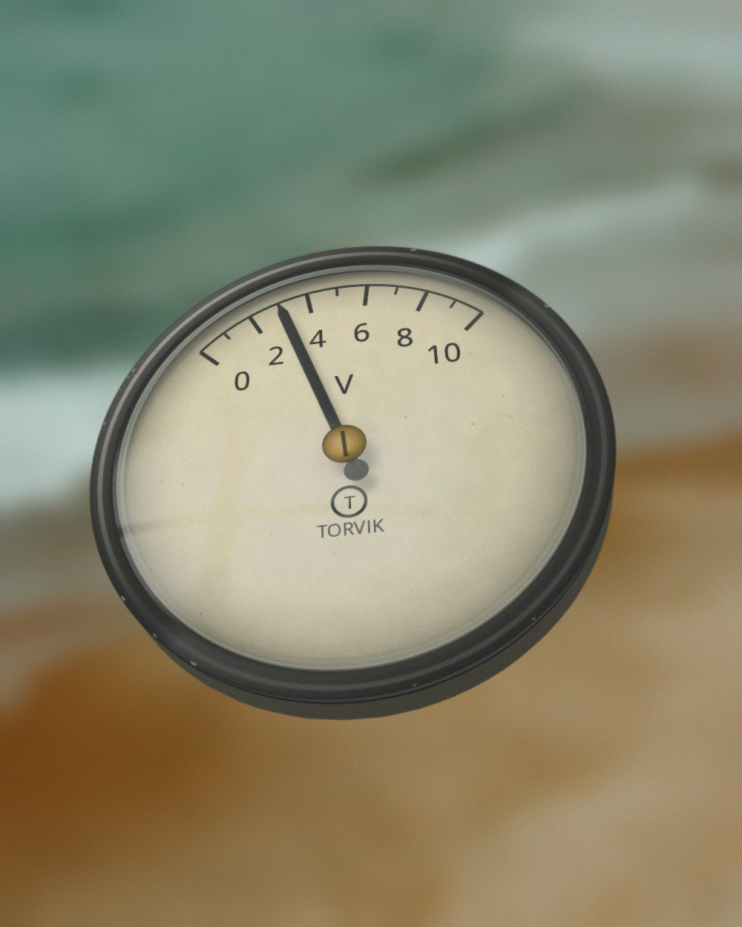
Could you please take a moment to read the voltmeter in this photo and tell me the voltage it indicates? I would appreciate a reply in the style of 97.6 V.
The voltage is 3 V
